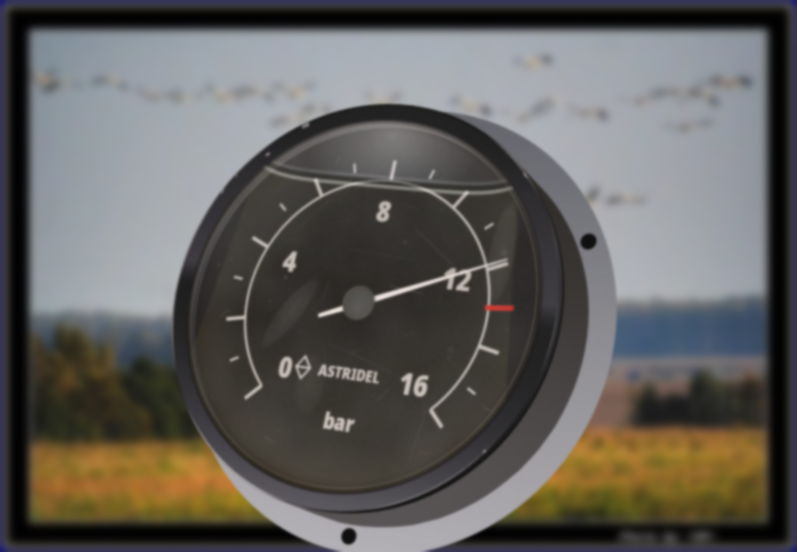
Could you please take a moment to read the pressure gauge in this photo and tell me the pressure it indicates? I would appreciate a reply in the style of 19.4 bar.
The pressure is 12 bar
